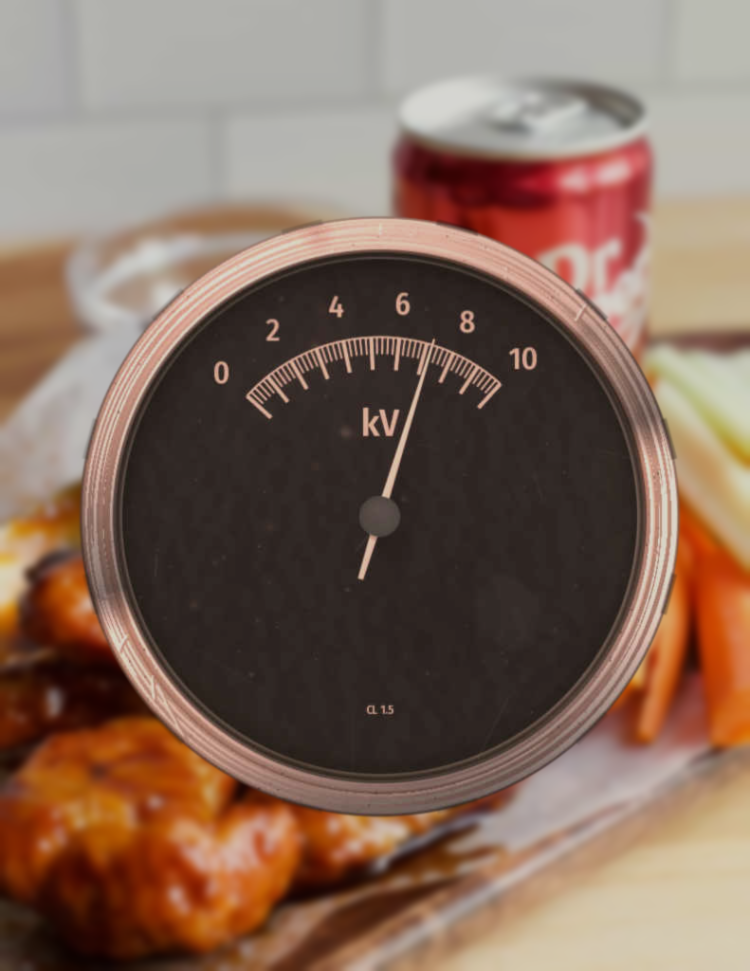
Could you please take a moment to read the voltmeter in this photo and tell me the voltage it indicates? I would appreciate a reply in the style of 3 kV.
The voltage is 7.2 kV
